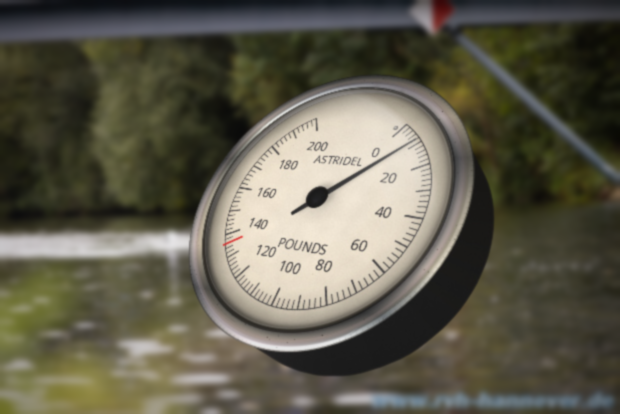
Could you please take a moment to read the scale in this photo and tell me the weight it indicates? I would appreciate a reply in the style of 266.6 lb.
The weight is 10 lb
